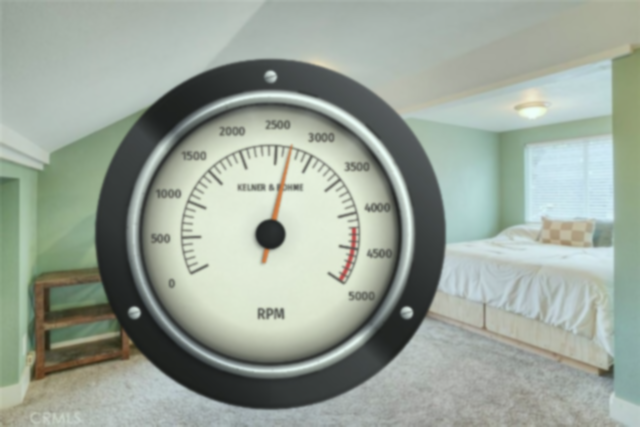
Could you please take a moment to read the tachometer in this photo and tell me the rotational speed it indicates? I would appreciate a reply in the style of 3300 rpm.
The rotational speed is 2700 rpm
